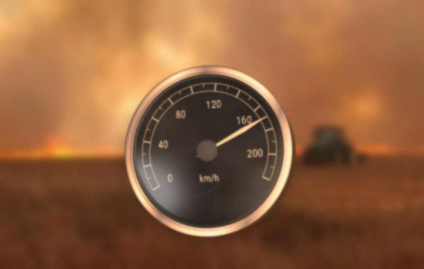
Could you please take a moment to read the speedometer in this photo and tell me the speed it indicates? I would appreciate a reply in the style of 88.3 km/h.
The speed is 170 km/h
